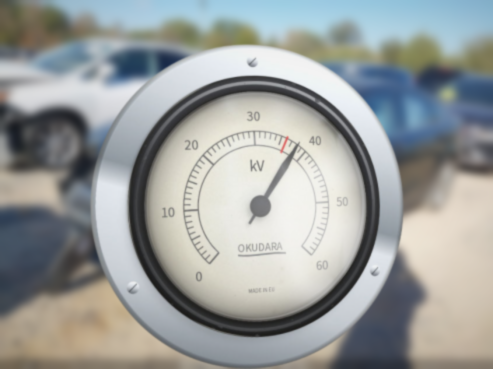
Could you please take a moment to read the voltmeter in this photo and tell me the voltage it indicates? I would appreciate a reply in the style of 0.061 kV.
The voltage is 38 kV
